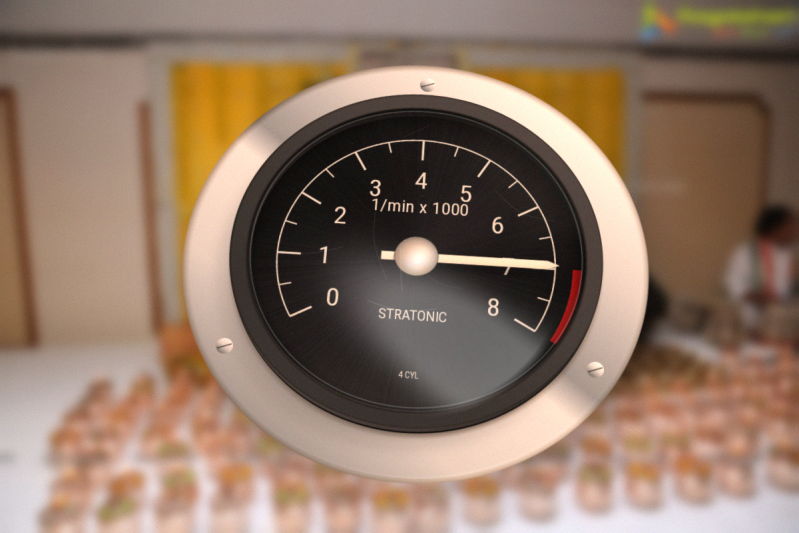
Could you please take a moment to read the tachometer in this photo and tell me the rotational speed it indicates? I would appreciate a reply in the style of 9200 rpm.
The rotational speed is 7000 rpm
